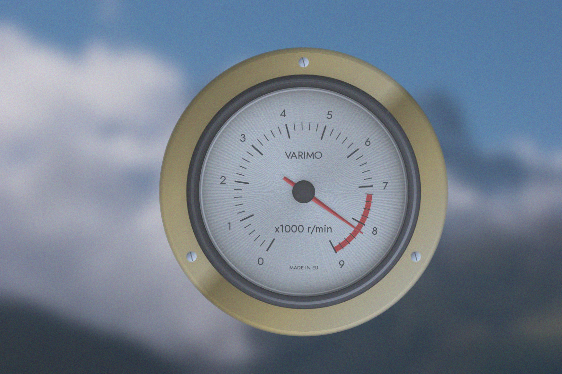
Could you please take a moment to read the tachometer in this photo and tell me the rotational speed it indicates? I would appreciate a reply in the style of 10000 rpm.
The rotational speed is 8200 rpm
